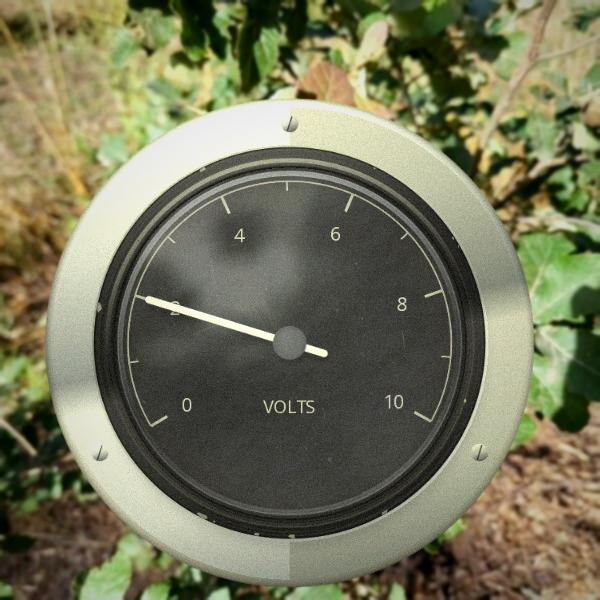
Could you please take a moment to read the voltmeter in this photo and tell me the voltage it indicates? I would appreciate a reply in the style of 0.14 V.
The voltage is 2 V
